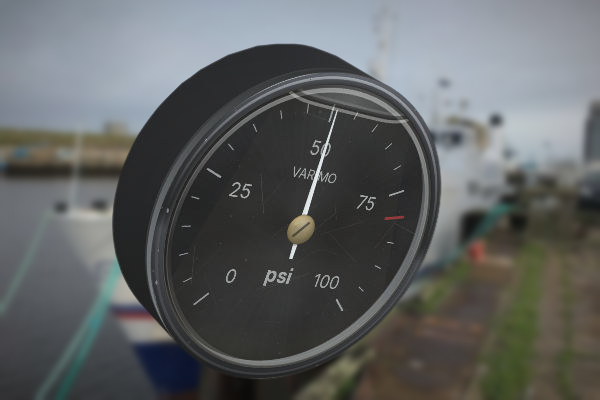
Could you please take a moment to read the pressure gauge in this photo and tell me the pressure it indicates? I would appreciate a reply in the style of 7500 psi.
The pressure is 50 psi
